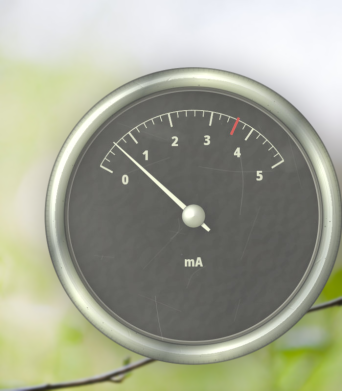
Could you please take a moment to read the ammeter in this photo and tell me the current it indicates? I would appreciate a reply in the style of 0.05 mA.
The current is 0.6 mA
